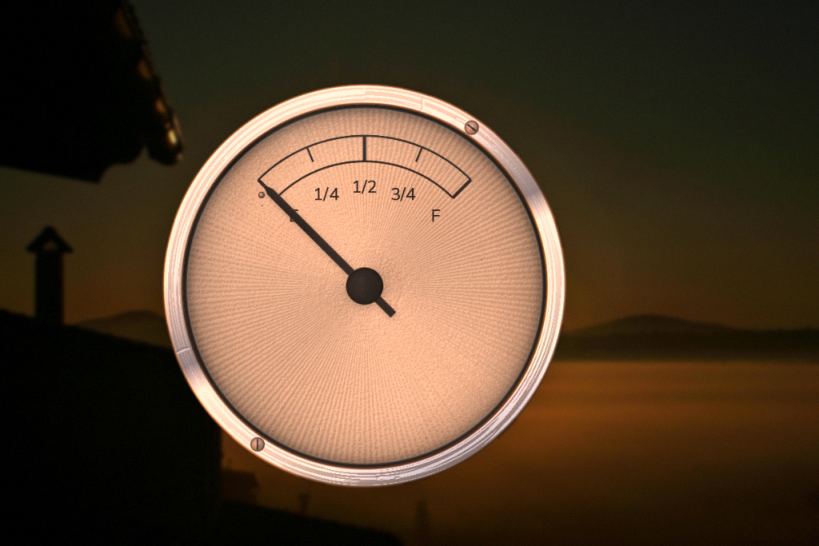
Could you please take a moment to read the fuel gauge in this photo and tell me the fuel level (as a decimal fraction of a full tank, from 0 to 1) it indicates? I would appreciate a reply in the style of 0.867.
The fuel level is 0
